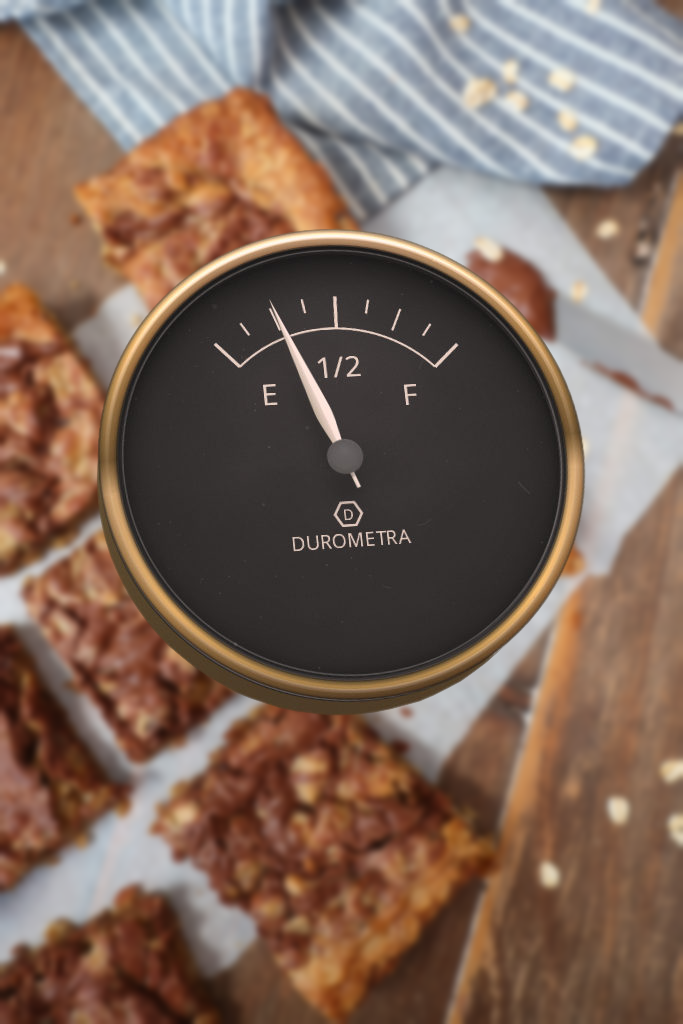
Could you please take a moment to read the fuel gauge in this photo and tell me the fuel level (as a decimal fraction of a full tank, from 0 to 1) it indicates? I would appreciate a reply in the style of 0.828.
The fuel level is 0.25
